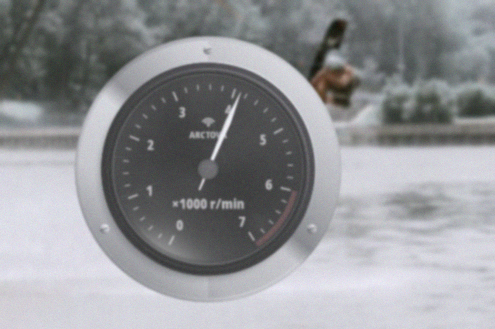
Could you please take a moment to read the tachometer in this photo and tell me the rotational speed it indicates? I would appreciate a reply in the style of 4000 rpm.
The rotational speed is 4100 rpm
